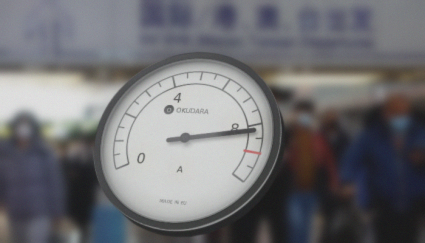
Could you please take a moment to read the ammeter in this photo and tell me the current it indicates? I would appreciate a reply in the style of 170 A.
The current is 8.25 A
